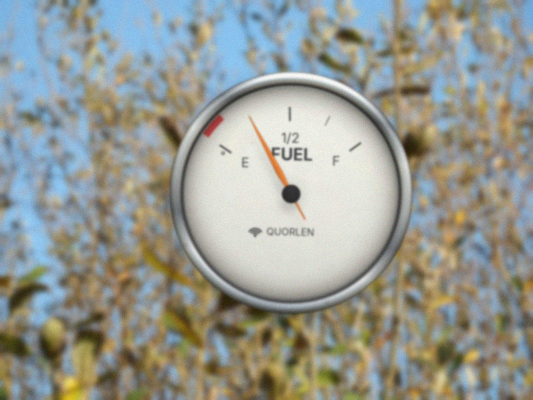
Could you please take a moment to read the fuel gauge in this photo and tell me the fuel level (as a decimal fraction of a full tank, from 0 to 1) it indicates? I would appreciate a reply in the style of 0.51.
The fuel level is 0.25
